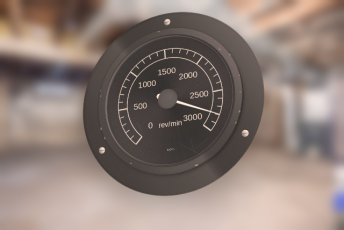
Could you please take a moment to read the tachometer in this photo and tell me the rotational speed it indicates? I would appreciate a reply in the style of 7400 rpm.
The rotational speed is 2800 rpm
